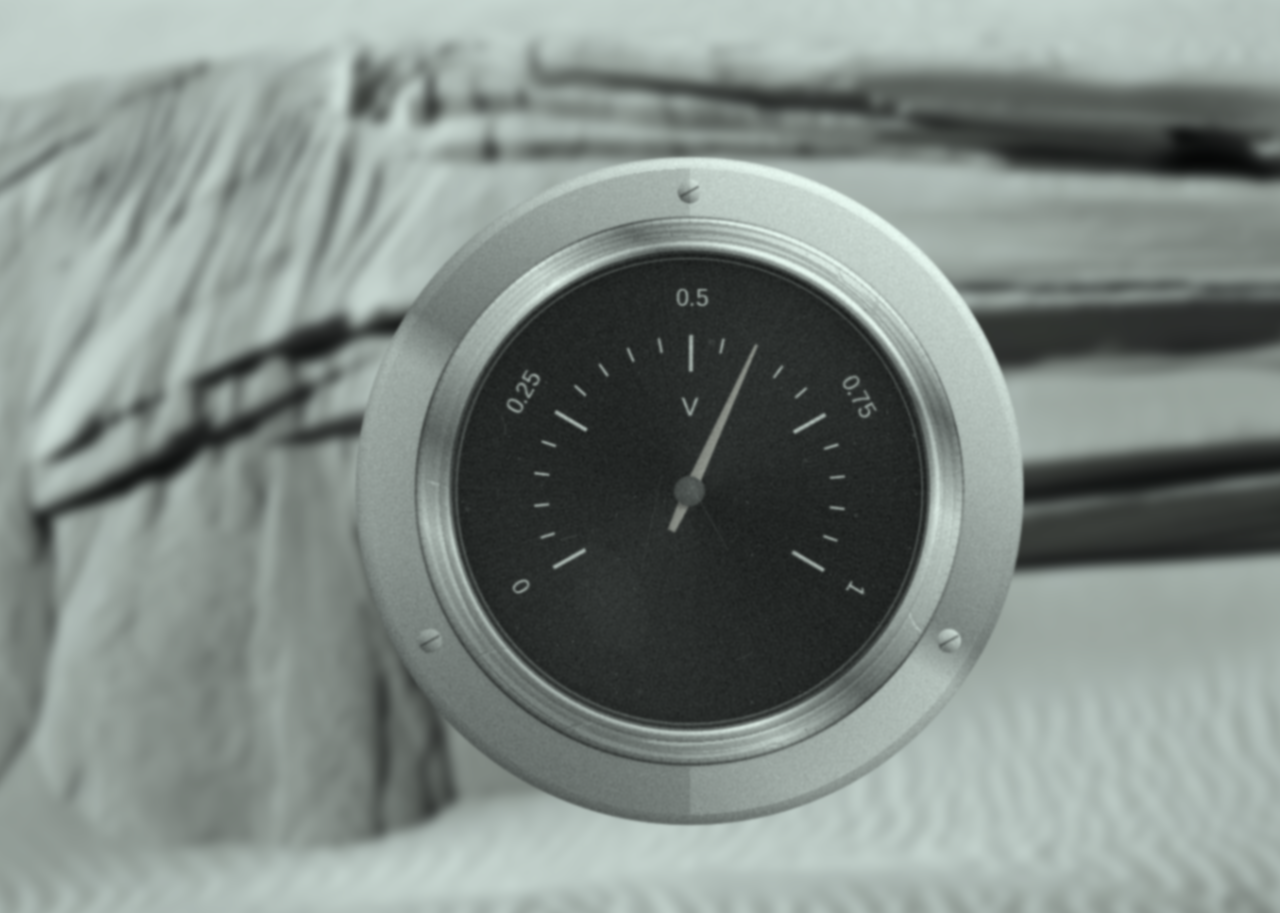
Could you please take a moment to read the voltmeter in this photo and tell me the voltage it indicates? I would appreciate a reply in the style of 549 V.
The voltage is 0.6 V
